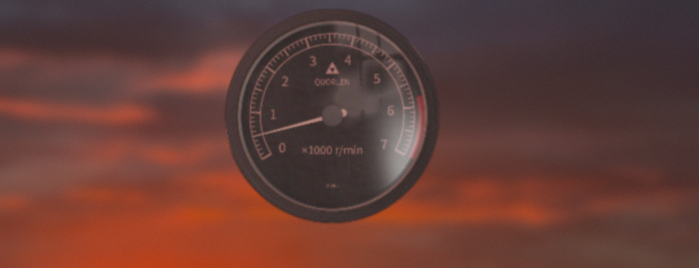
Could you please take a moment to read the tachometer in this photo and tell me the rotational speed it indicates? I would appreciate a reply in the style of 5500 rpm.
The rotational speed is 500 rpm
